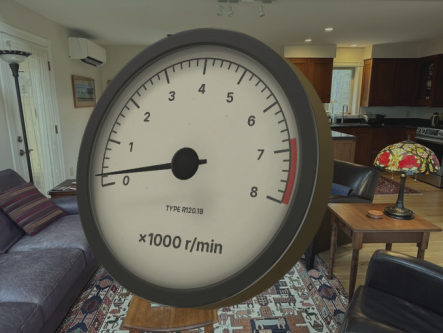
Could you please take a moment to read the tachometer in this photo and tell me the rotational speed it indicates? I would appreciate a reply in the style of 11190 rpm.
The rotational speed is 200 rpm
